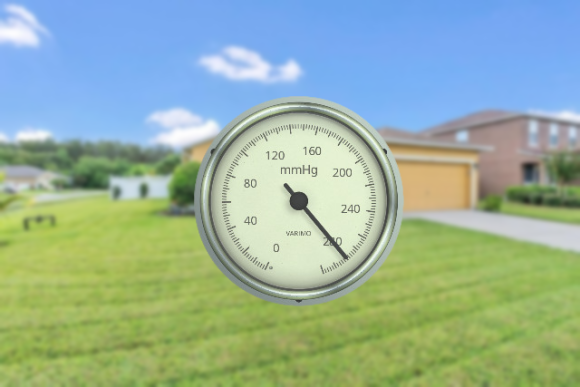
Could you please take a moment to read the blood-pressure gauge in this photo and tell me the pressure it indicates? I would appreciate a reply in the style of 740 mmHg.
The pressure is 280 mmHg
